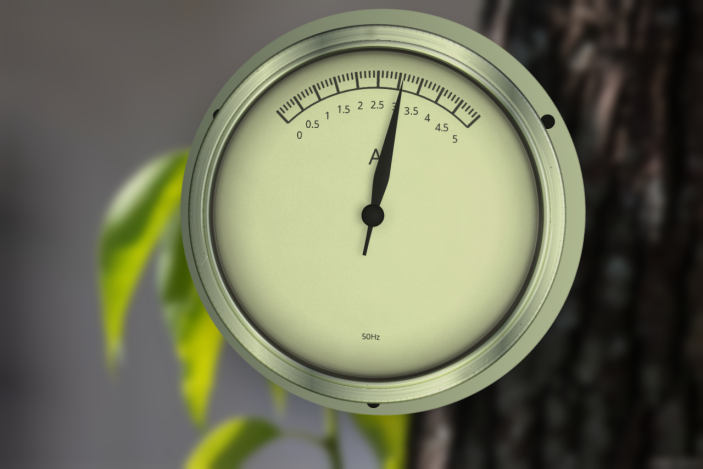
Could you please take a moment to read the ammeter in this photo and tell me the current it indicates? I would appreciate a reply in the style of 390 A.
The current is 3.1 A
